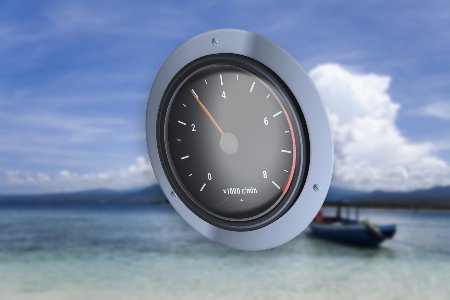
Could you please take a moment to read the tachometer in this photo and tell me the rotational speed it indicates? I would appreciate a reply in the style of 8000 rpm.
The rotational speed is 3000 rpm
